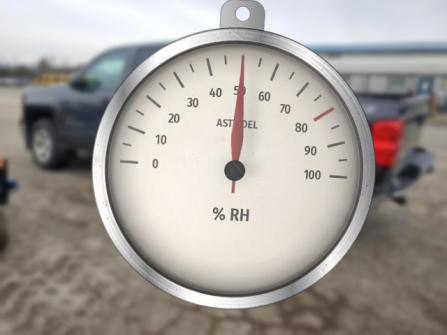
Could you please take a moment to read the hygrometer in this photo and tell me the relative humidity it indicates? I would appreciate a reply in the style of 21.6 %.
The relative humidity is 50 %
